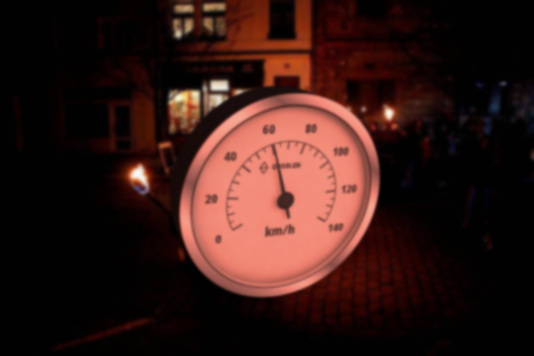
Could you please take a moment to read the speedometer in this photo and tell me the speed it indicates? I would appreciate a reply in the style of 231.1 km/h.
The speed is 60 km/h
